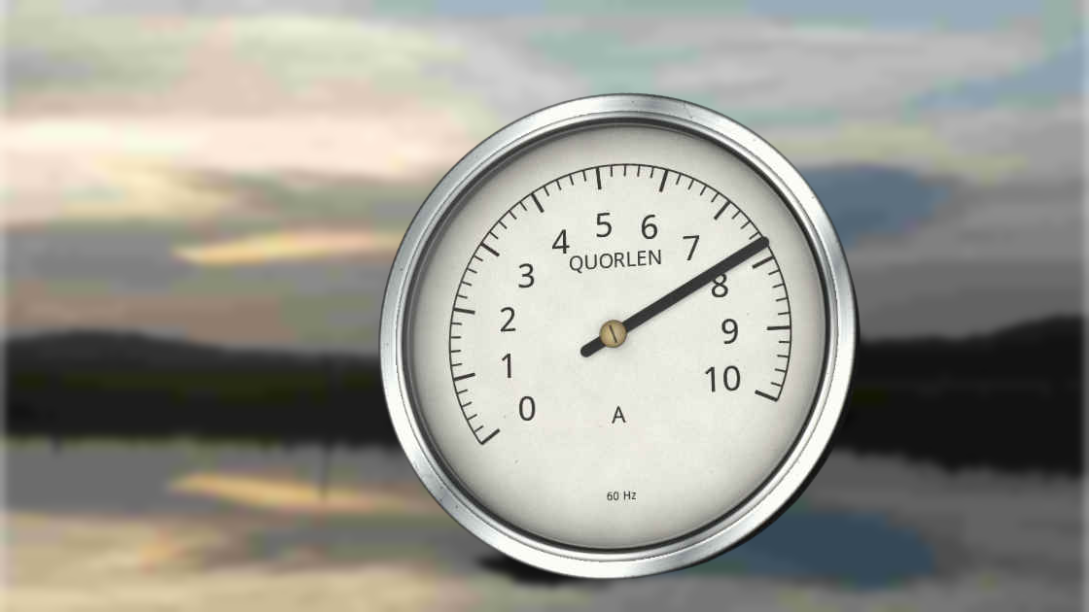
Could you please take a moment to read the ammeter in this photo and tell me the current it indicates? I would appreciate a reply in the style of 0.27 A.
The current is 7.8 A
